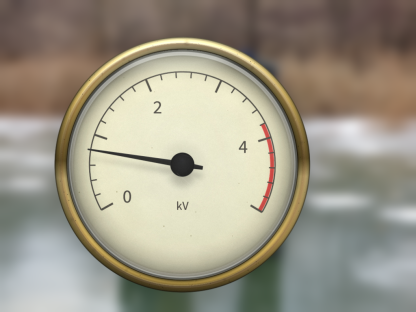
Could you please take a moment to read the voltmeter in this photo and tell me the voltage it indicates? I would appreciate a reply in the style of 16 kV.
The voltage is 0.8 kV
